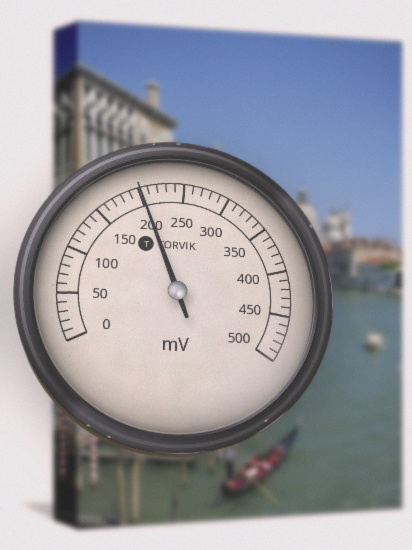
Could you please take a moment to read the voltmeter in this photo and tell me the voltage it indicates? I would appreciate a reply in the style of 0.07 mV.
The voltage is 200 mV
